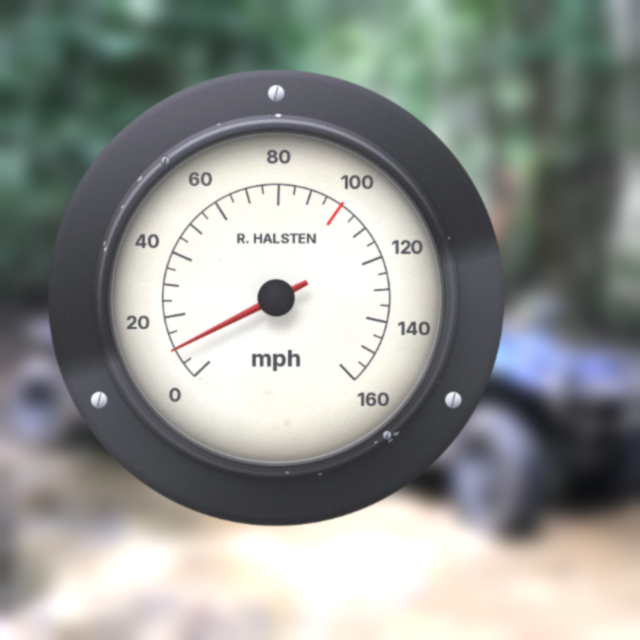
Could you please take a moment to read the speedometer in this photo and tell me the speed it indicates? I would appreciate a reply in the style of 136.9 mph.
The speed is 10 mph
